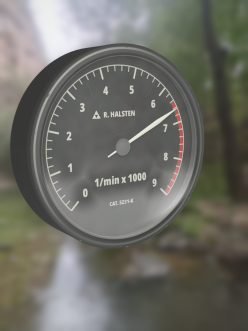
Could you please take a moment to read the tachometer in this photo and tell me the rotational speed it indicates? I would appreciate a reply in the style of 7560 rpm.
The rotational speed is 6600 rpm
